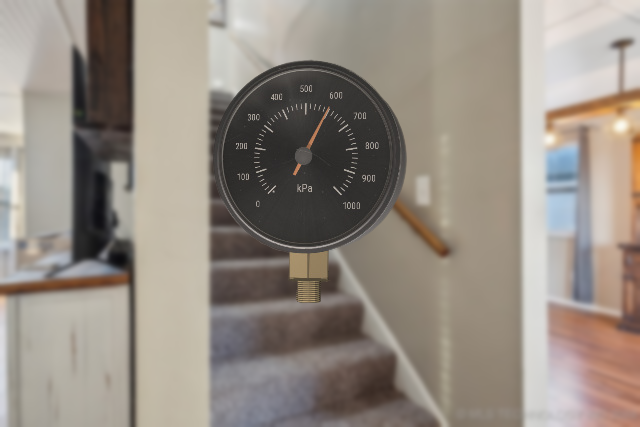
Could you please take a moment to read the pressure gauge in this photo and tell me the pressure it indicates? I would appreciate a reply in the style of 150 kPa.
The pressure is 600 kPa
